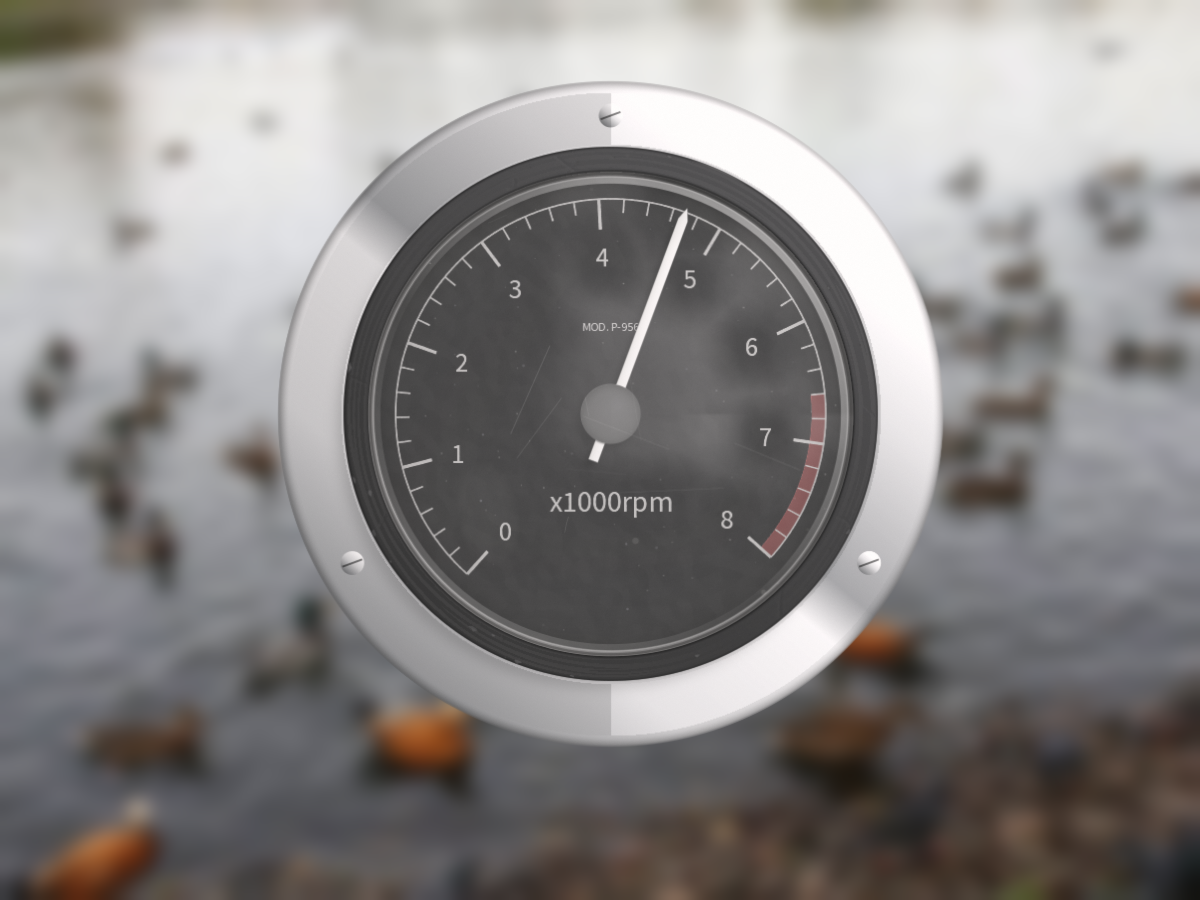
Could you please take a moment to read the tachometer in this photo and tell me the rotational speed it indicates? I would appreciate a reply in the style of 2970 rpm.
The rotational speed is 4700 rpm
